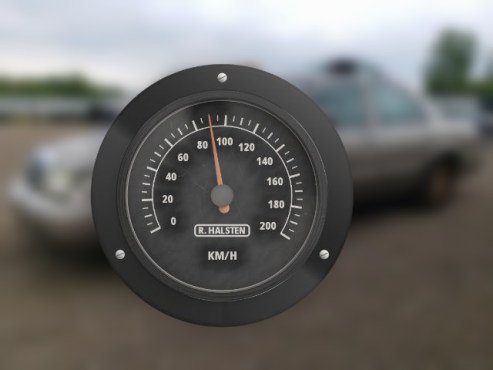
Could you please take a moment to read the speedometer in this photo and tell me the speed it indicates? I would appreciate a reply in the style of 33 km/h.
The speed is 90 km/h
